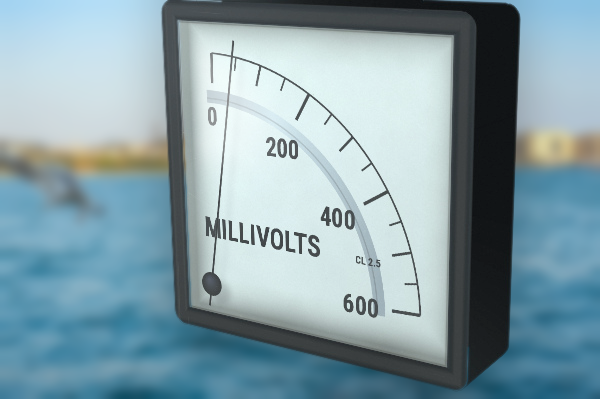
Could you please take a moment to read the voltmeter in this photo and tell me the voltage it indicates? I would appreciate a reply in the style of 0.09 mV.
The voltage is 50 mV
